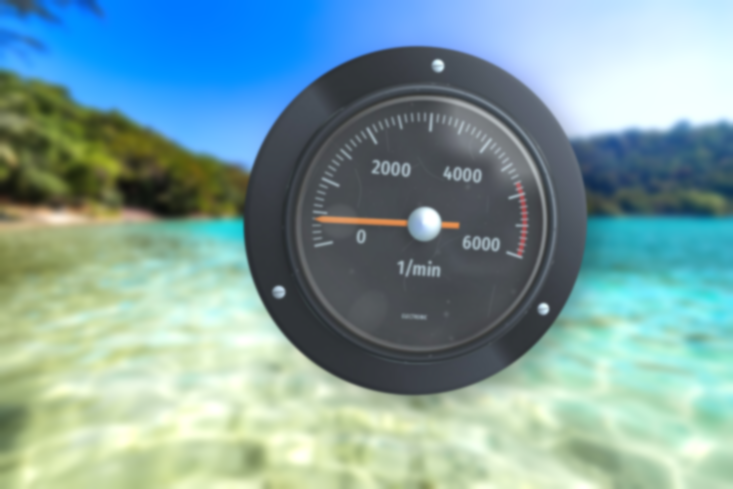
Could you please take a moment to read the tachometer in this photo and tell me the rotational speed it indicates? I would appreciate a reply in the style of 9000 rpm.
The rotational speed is 400 rpm
